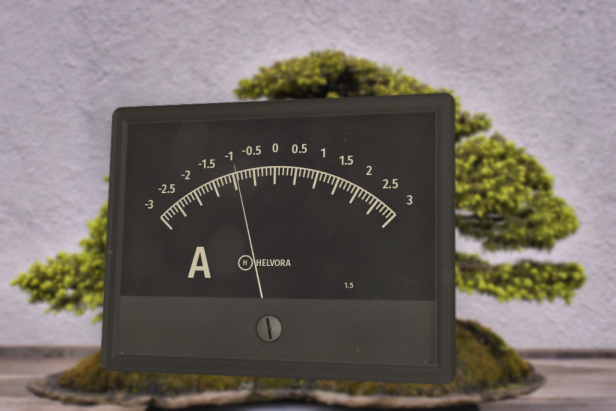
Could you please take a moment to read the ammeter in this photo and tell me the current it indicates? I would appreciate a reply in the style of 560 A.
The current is -0.9 A
